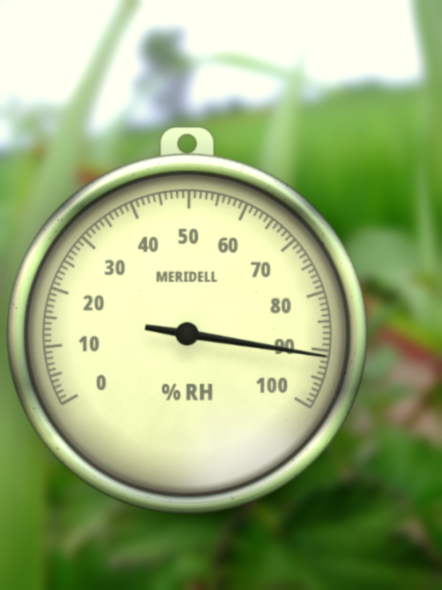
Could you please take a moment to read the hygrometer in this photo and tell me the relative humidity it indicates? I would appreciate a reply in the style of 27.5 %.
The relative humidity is 91 %
